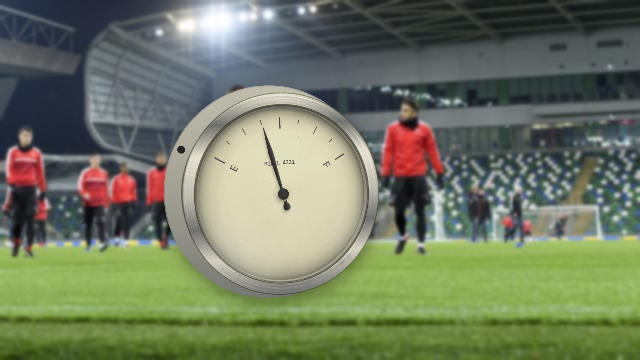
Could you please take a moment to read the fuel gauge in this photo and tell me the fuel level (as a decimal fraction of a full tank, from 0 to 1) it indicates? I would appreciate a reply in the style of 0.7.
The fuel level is 0.375
